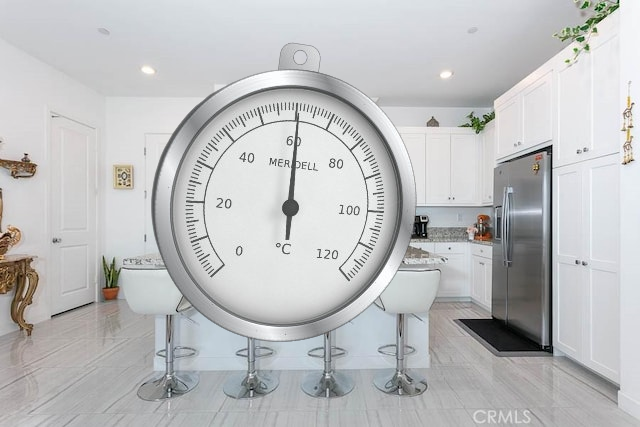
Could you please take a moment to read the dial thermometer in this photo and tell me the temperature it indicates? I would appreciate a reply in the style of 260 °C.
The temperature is 60 °C
